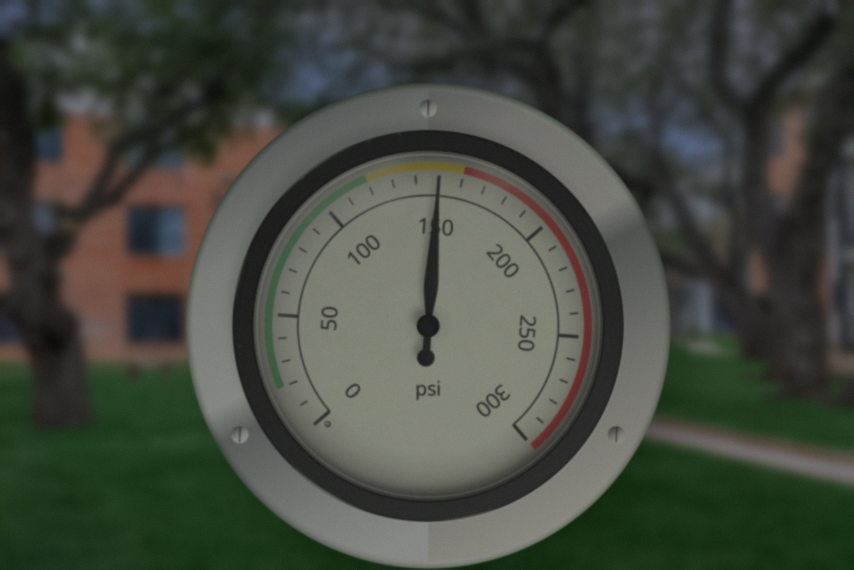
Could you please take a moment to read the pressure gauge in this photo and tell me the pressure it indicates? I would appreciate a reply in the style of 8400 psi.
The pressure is 150 psi
